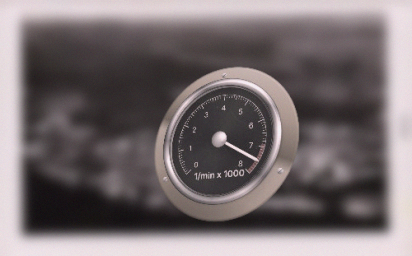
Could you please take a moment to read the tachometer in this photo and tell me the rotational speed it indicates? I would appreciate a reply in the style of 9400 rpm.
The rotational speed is 7500 rpm
